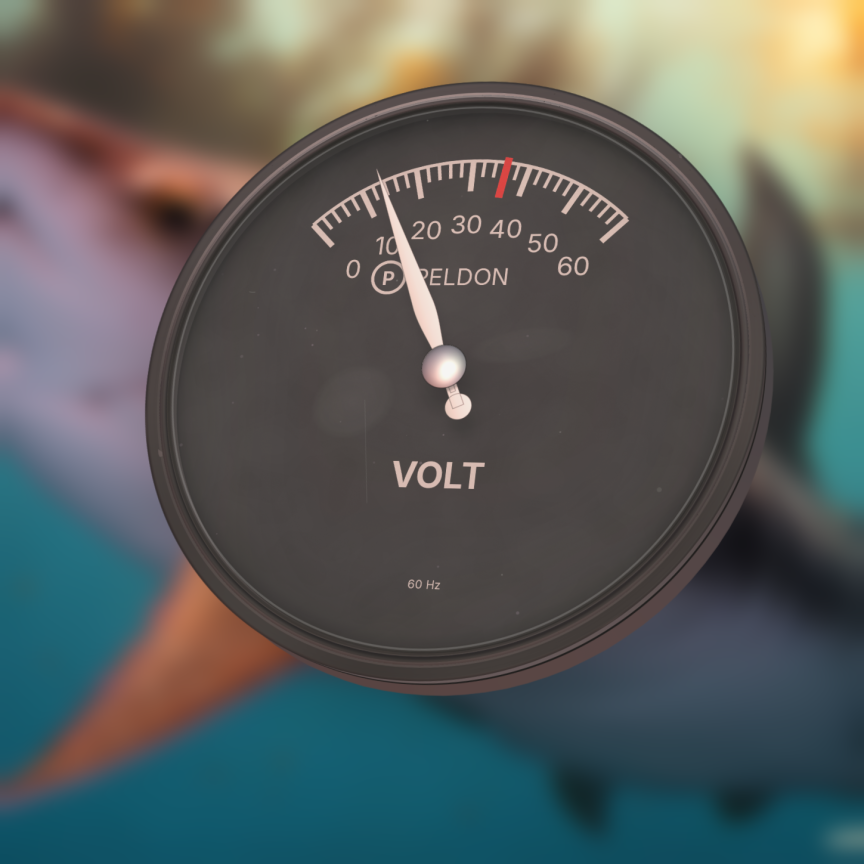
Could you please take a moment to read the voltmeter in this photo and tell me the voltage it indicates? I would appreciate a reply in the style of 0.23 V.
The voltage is 14 V
